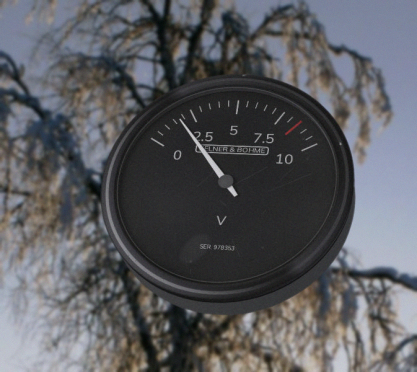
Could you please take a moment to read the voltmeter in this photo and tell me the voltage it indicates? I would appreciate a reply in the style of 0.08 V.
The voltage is 1.75 V
